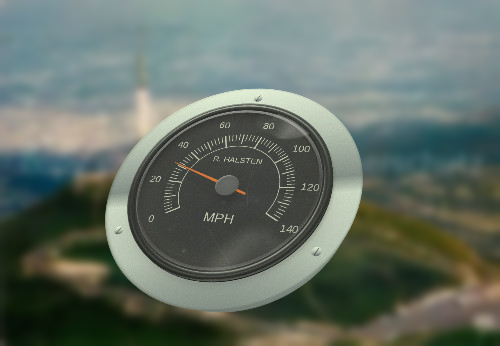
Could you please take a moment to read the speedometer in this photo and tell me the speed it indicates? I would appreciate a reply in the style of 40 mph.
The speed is 30 mph
